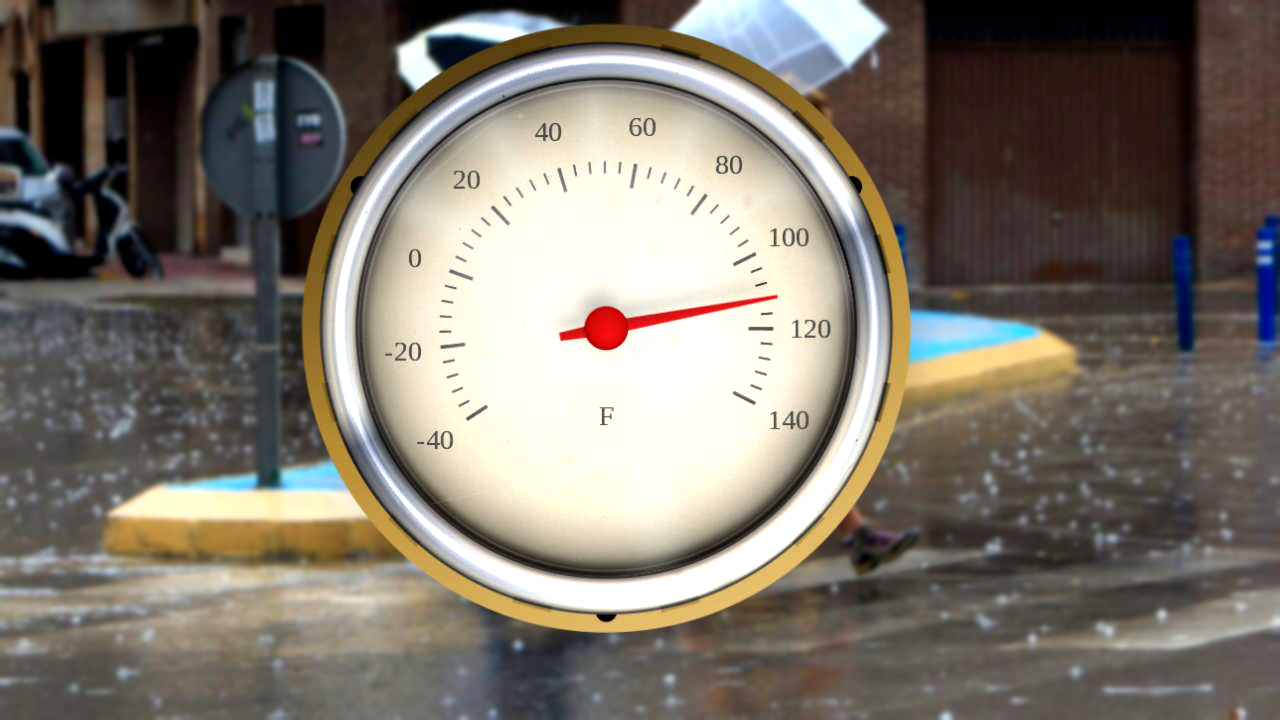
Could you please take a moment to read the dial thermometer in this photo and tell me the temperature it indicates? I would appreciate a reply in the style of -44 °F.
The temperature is 112 °F
